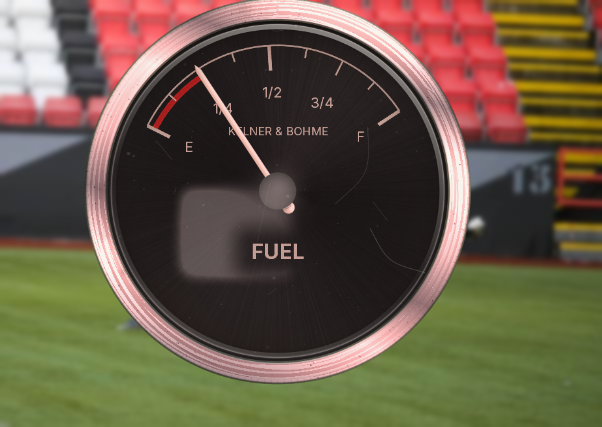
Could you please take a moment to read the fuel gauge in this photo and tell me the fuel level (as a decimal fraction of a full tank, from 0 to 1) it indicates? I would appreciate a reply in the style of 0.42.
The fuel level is 0.25
